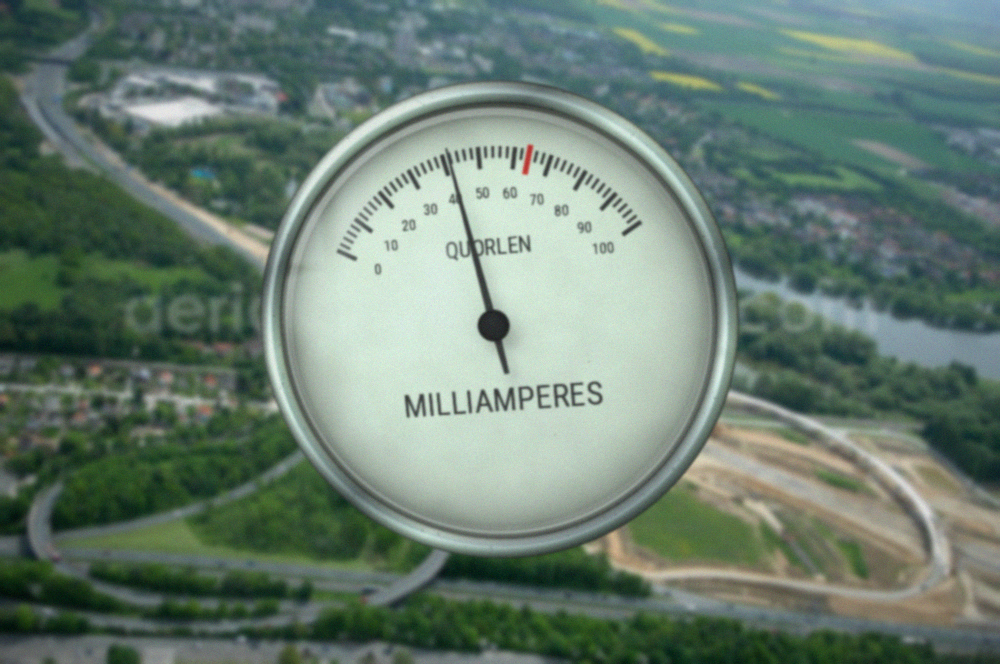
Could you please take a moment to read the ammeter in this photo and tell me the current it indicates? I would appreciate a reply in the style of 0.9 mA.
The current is 42 mA
